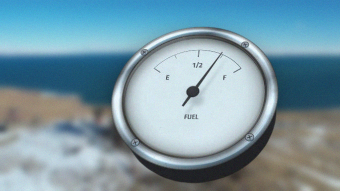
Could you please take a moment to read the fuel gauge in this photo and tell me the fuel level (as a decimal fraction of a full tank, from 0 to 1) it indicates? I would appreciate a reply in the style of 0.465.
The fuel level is 0.75
